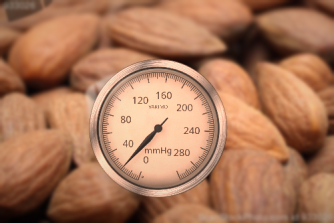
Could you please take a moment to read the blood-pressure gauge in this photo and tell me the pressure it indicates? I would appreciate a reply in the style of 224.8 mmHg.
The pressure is 20 mmHg
